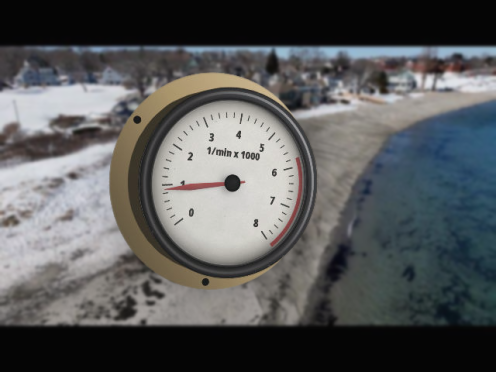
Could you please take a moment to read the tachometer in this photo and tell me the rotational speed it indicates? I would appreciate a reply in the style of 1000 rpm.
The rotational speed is 900 rpm
